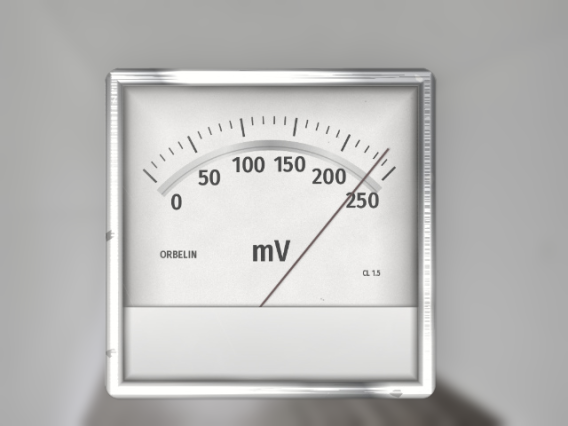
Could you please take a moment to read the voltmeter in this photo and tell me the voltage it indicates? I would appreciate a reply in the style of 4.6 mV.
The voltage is 235 mV
